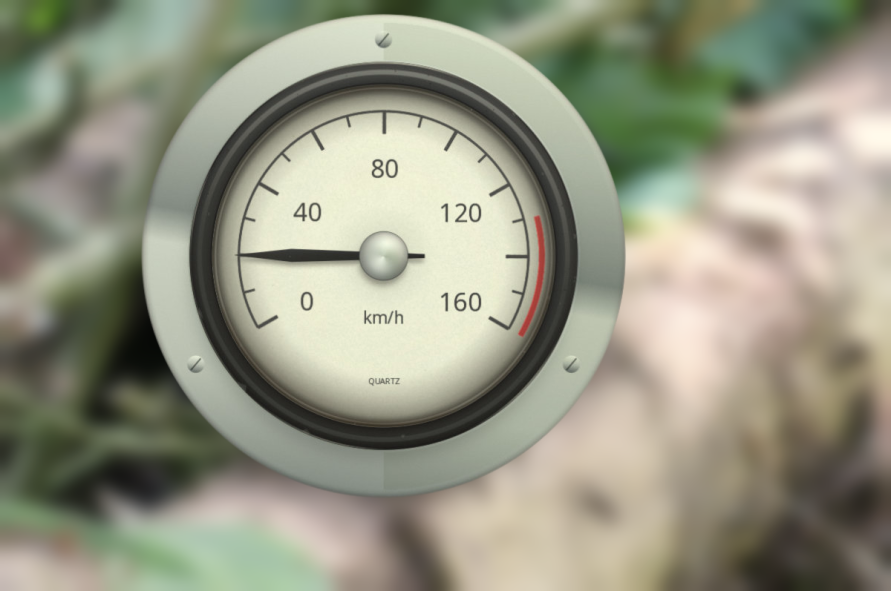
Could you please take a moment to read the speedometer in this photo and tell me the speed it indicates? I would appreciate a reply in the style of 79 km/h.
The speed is 20 km/h
